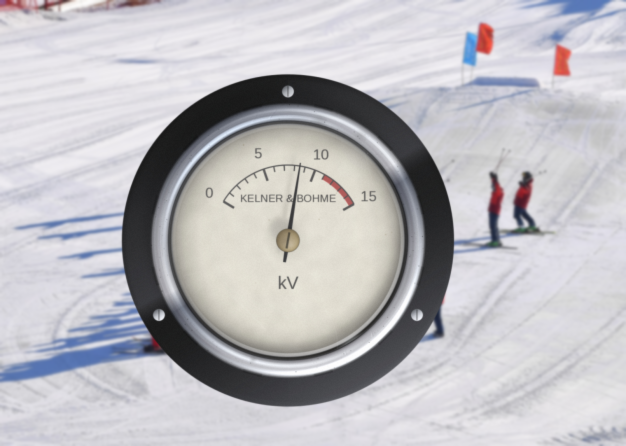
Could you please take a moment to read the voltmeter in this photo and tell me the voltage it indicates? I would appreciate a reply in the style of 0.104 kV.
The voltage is 8.5 kV
